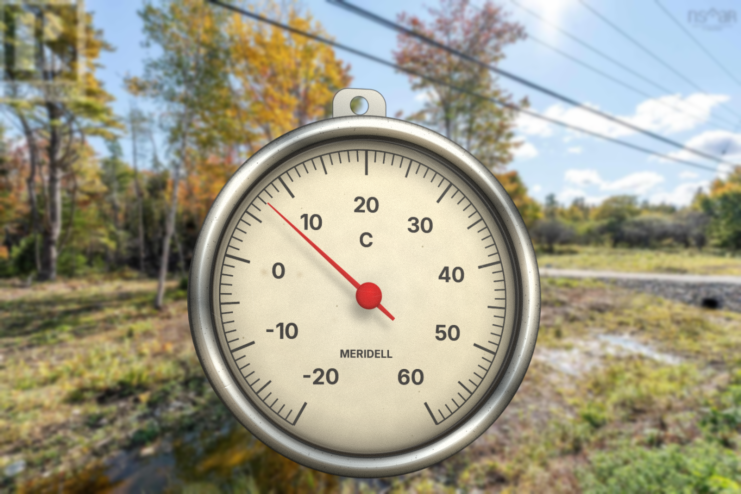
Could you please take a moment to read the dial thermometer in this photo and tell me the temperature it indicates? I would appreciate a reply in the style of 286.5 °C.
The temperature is 7 °C
